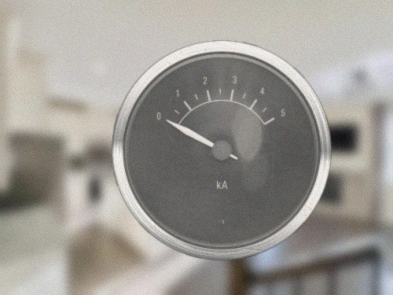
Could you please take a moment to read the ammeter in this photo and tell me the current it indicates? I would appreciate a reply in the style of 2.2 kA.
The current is 0 kA
